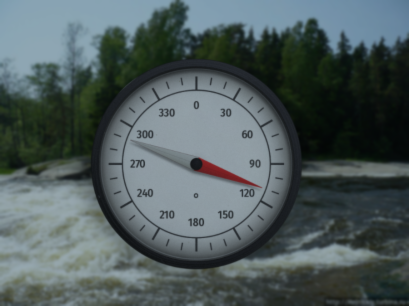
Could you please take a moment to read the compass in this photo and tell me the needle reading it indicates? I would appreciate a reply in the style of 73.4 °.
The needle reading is 110 °
